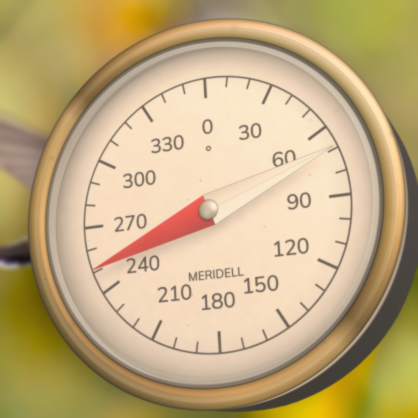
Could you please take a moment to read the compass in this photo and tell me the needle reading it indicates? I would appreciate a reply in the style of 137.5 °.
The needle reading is 250 °
